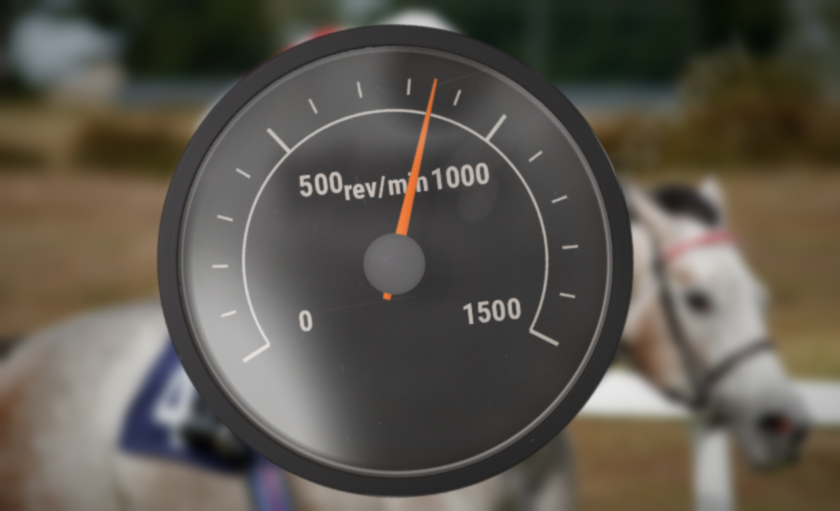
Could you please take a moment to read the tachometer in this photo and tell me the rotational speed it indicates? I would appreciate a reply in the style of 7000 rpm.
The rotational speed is 850 rpm
